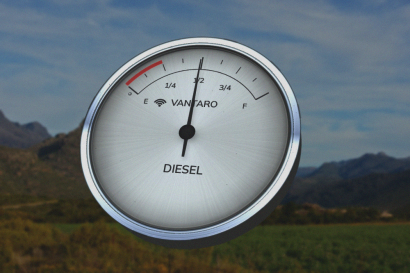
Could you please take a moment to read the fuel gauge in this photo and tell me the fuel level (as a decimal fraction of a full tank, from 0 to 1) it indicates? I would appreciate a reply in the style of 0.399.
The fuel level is 0.5
